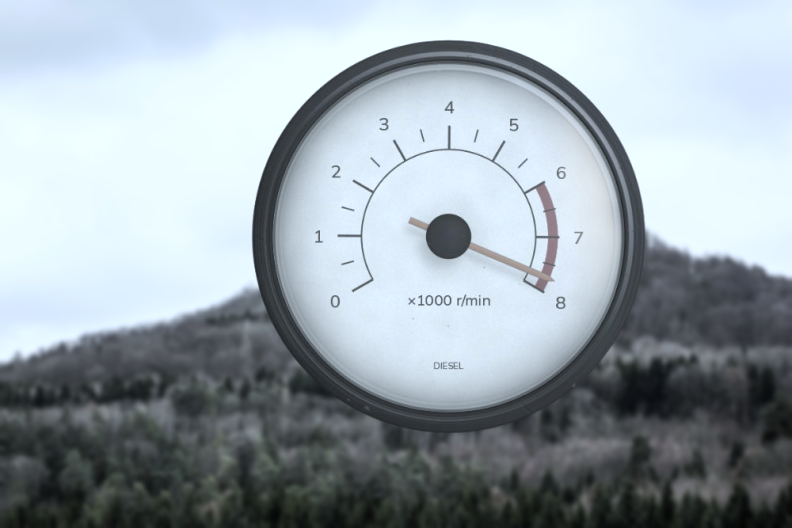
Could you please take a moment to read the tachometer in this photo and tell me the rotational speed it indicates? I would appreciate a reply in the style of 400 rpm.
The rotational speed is 7750 rpm
